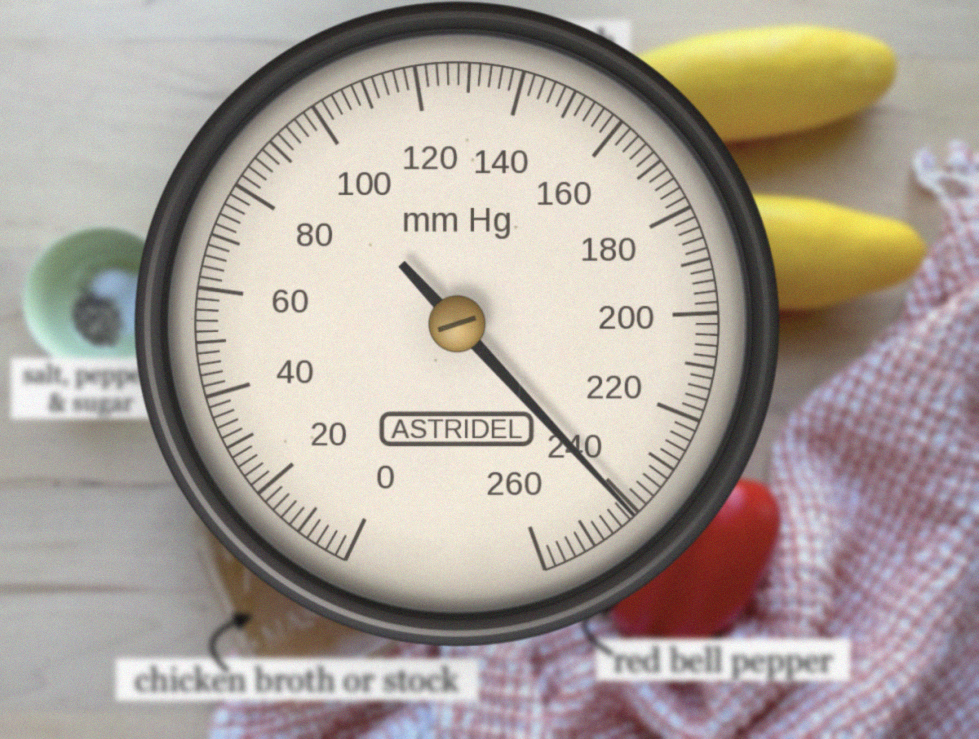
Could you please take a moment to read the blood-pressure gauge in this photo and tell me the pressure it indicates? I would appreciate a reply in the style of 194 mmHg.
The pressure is 241 mmHg
